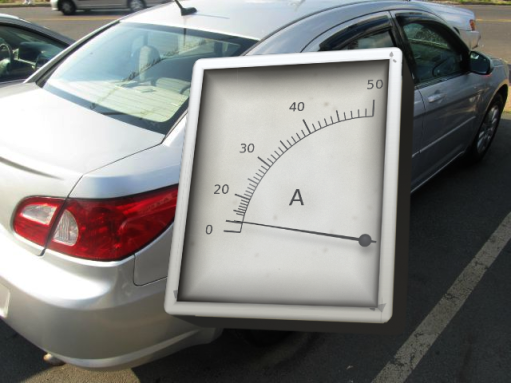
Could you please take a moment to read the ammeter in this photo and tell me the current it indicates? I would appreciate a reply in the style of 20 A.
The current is 10 A
